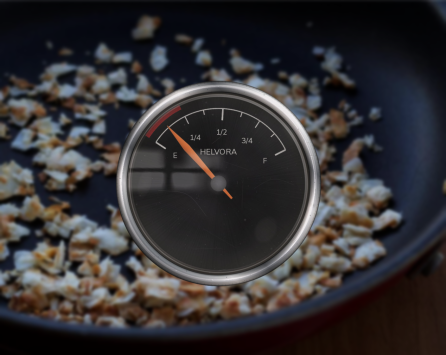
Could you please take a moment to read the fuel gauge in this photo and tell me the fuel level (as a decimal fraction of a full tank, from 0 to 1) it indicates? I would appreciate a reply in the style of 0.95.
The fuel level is 0.125
